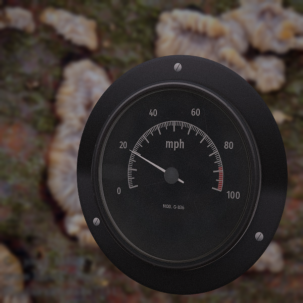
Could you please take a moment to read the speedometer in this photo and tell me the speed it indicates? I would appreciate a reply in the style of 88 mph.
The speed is 20 mph
